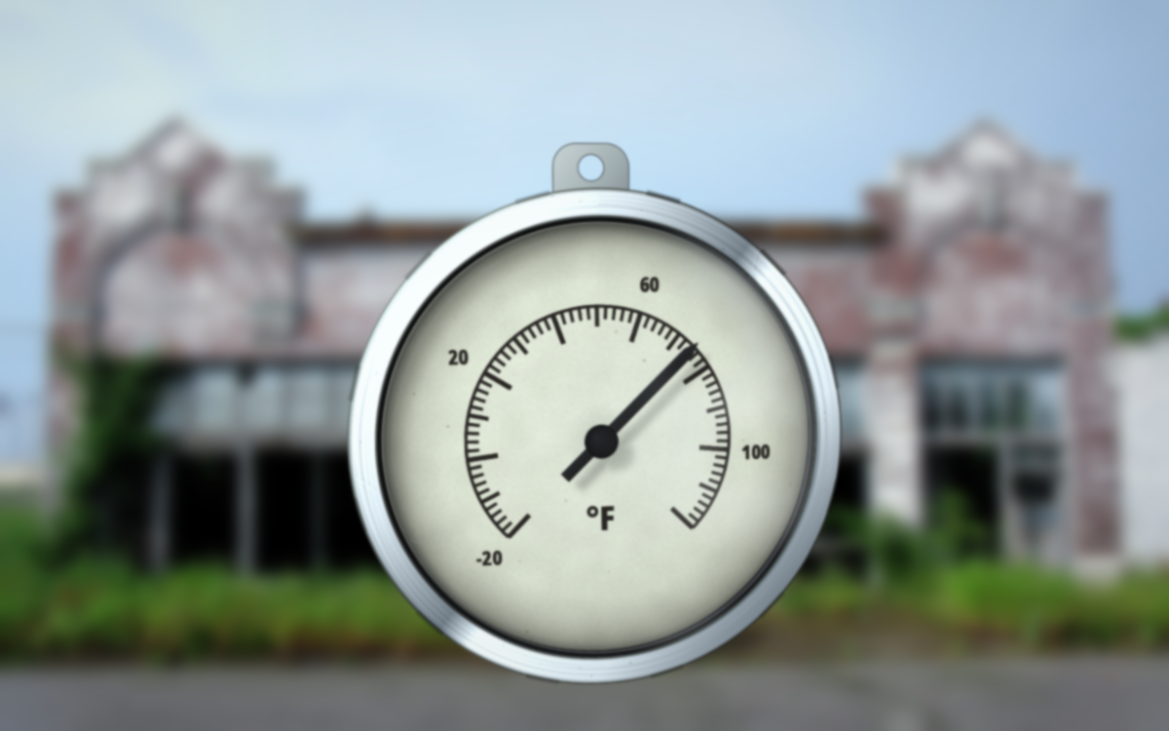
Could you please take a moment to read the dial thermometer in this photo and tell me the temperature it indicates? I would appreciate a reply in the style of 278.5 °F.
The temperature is 74 °F
